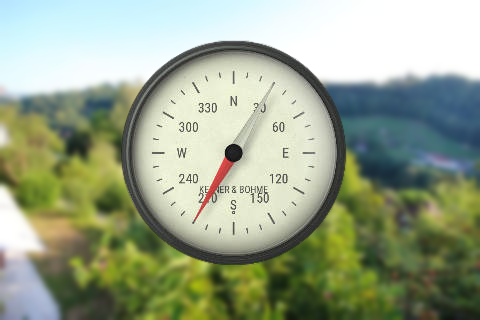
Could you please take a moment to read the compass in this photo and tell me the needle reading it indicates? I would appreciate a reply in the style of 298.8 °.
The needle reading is 210 °
